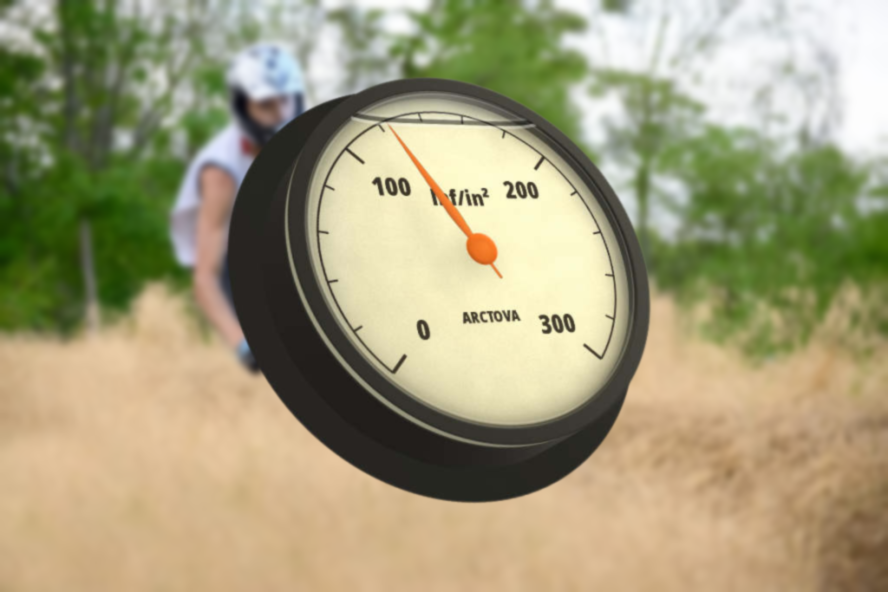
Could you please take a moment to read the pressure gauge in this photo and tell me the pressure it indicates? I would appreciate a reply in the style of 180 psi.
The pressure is 120 psi
